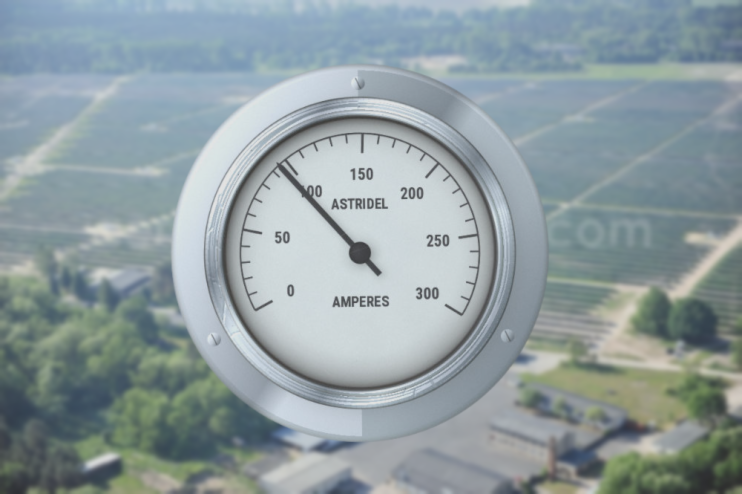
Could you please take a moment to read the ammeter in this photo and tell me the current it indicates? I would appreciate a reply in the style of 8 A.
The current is 95 A
